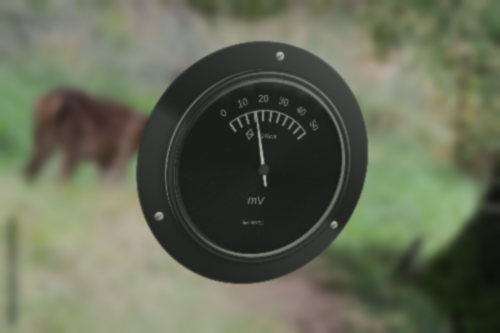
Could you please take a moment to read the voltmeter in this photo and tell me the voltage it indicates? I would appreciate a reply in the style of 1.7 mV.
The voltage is 15 mV
